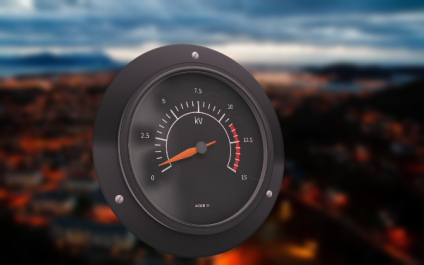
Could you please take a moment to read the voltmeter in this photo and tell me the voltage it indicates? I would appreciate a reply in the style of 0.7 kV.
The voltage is 0.5 kV
